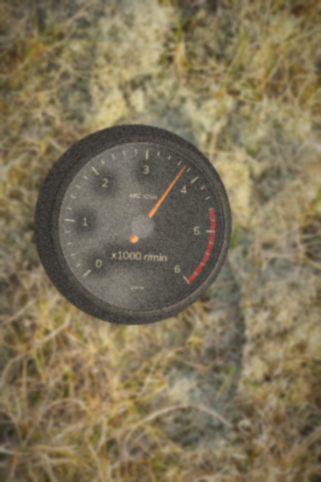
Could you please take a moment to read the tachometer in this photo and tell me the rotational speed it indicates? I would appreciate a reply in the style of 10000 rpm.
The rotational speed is 3700 rpm
